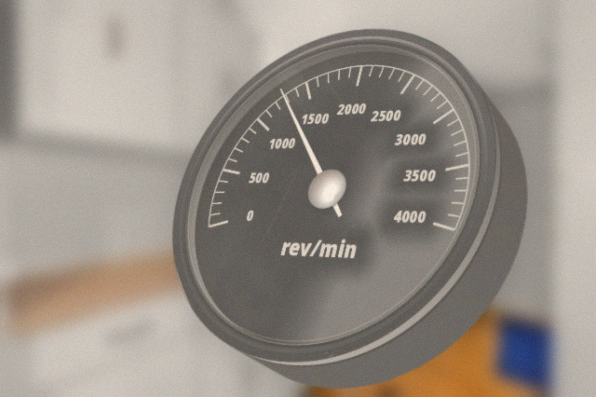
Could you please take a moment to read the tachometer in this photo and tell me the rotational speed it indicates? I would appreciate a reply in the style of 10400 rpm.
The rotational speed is 1300 rpm
